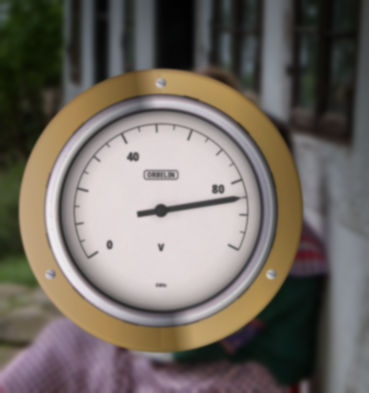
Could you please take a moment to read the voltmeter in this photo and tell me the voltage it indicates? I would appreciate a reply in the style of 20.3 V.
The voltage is 85 V
